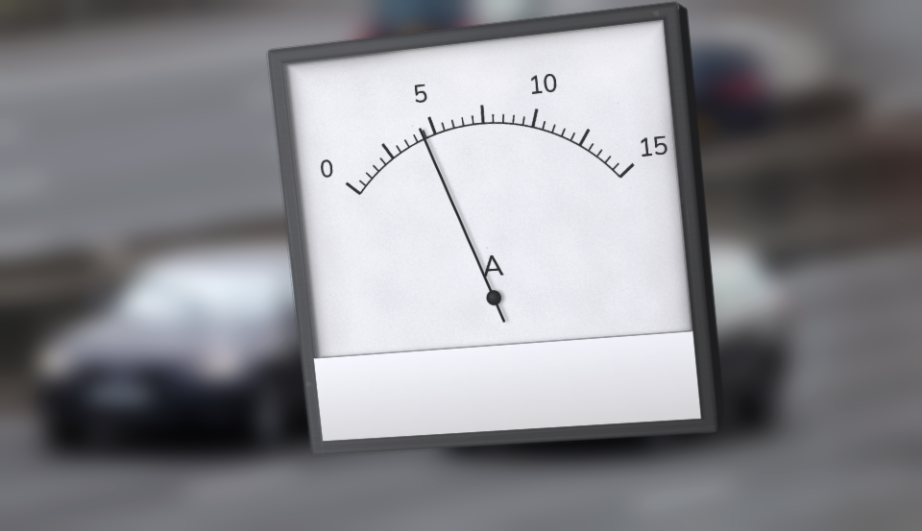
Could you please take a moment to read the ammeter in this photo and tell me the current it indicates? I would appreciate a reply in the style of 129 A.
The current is 4.5 A
